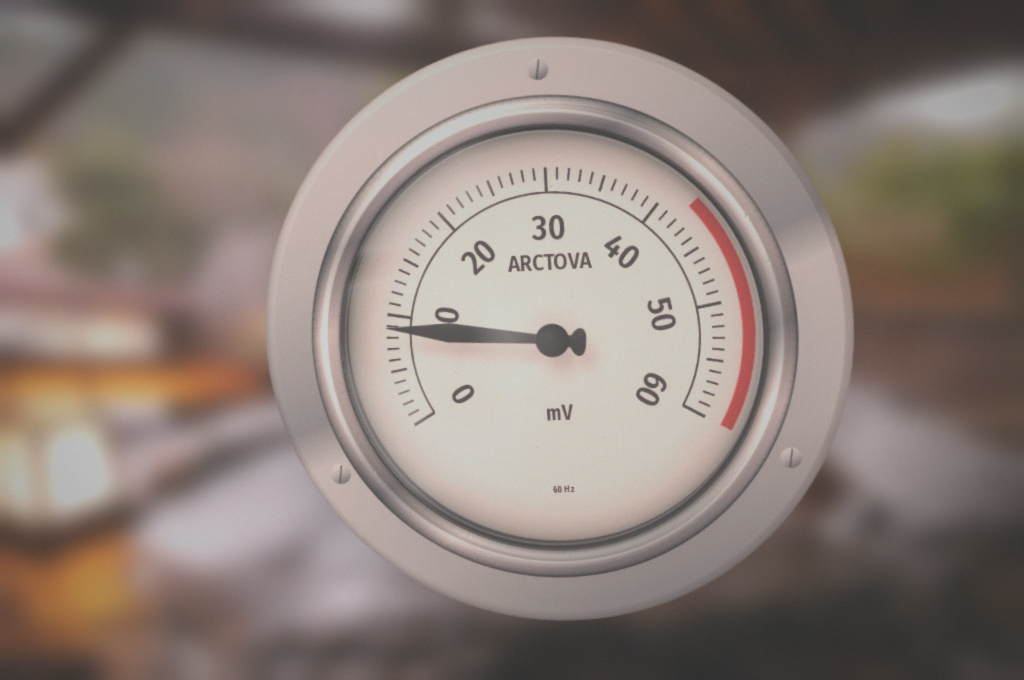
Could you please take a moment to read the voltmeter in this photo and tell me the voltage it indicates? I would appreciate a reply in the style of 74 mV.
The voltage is 9 mV
